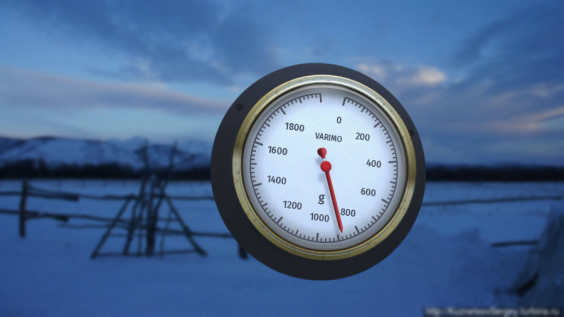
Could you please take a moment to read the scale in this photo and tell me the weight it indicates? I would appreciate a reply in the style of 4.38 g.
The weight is 880 g
